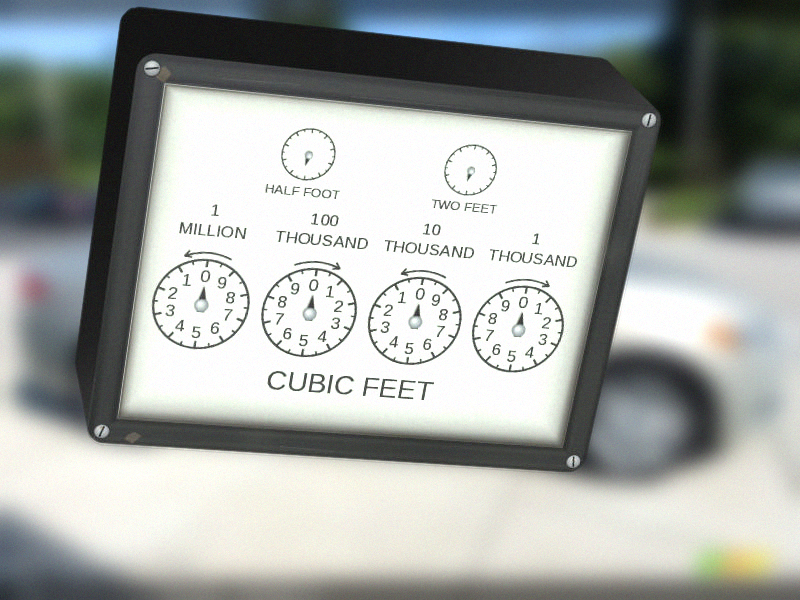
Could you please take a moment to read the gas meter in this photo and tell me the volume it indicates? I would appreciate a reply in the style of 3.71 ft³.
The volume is 0 ft³
